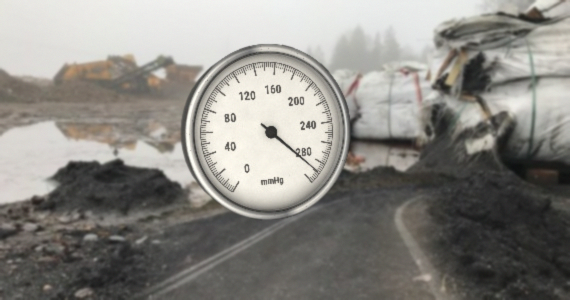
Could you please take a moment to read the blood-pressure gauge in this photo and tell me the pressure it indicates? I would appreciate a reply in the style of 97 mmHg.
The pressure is 290 mmHg
